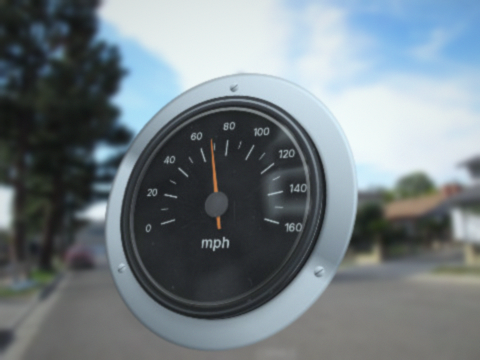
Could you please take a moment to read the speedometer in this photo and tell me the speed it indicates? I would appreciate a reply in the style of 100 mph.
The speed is 70 mph
